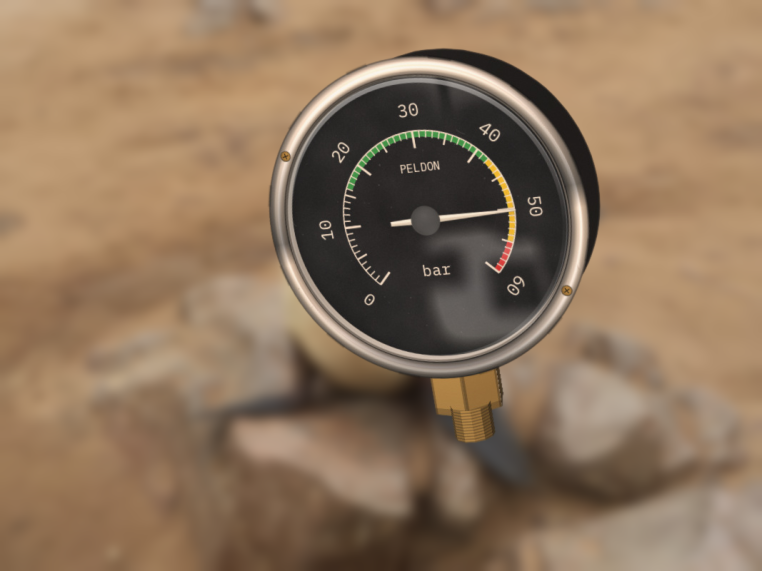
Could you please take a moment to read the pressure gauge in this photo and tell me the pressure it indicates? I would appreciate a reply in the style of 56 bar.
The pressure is 50 bar
